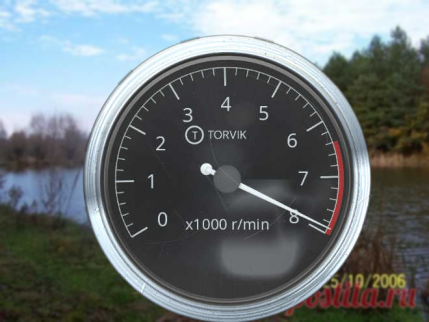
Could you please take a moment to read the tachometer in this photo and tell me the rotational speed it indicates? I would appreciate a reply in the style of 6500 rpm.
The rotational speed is 7900 rpm
